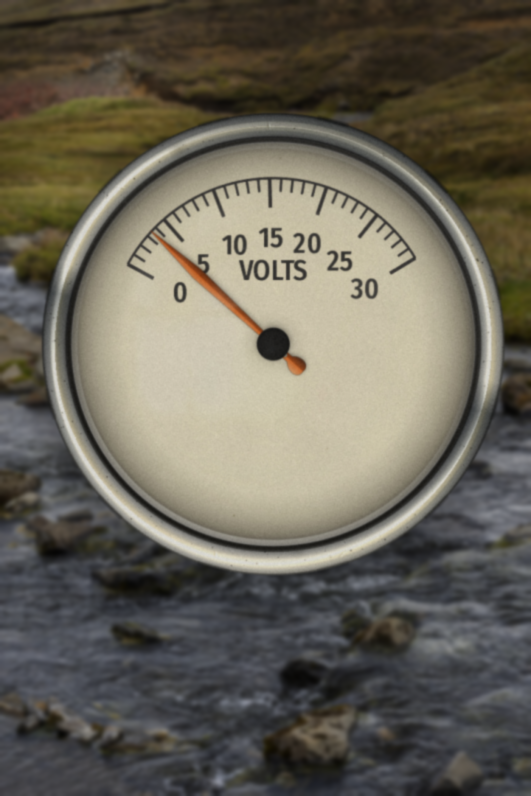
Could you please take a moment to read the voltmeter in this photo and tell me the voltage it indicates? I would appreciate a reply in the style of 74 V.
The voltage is 3.5 V
